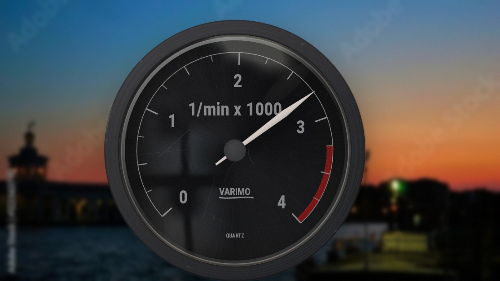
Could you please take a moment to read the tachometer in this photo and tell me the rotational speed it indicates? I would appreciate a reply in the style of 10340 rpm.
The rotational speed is 2750 rpm
